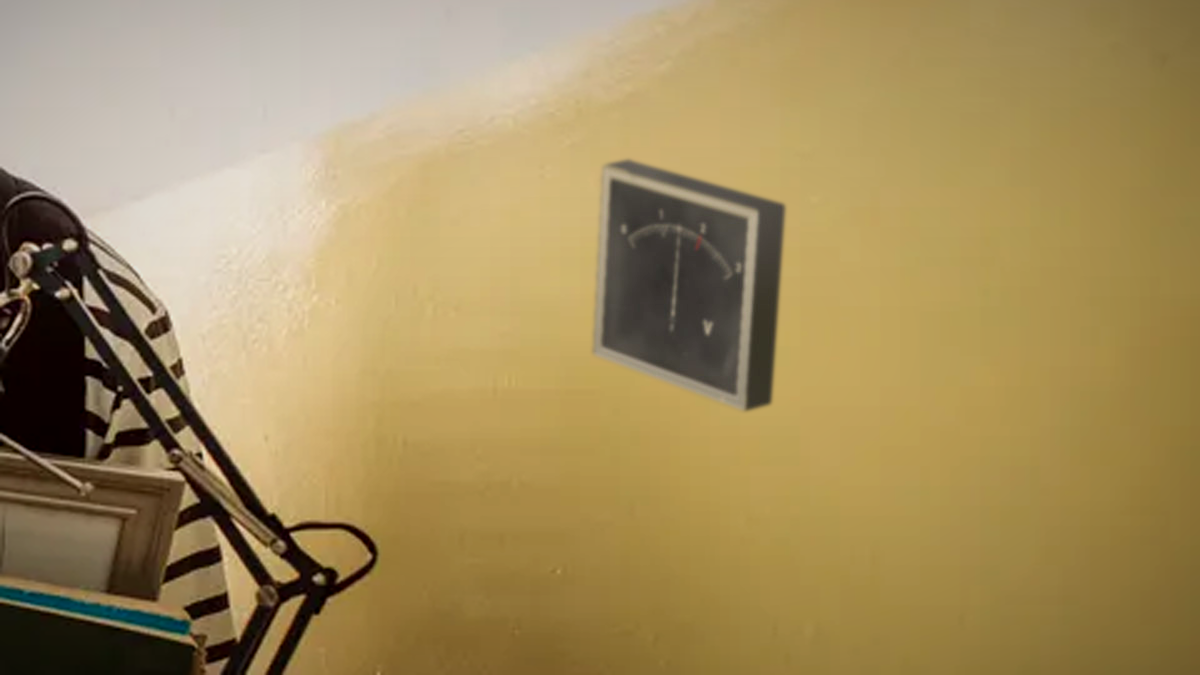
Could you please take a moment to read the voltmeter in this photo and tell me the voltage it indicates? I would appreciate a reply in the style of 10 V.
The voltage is 1.5 V
